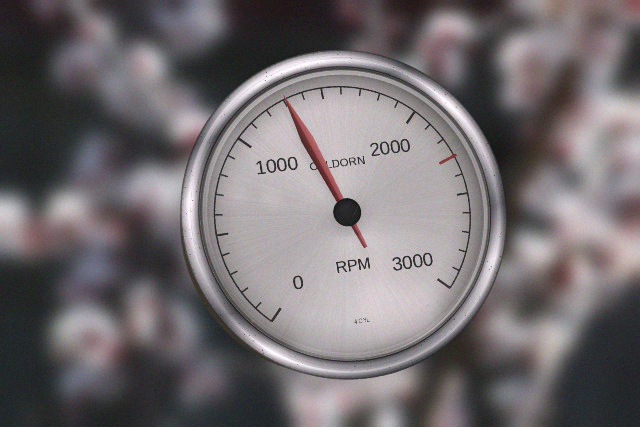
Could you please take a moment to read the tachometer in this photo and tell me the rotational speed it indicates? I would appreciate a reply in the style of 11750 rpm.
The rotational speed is 1300 rpm
